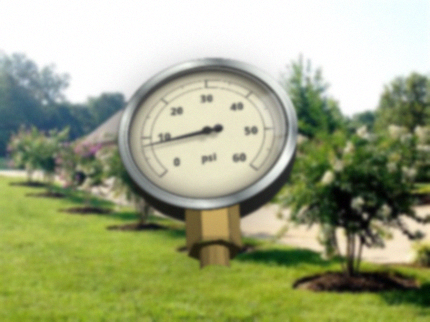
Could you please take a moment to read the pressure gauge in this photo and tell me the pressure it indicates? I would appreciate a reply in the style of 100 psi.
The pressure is 7.5 psi
